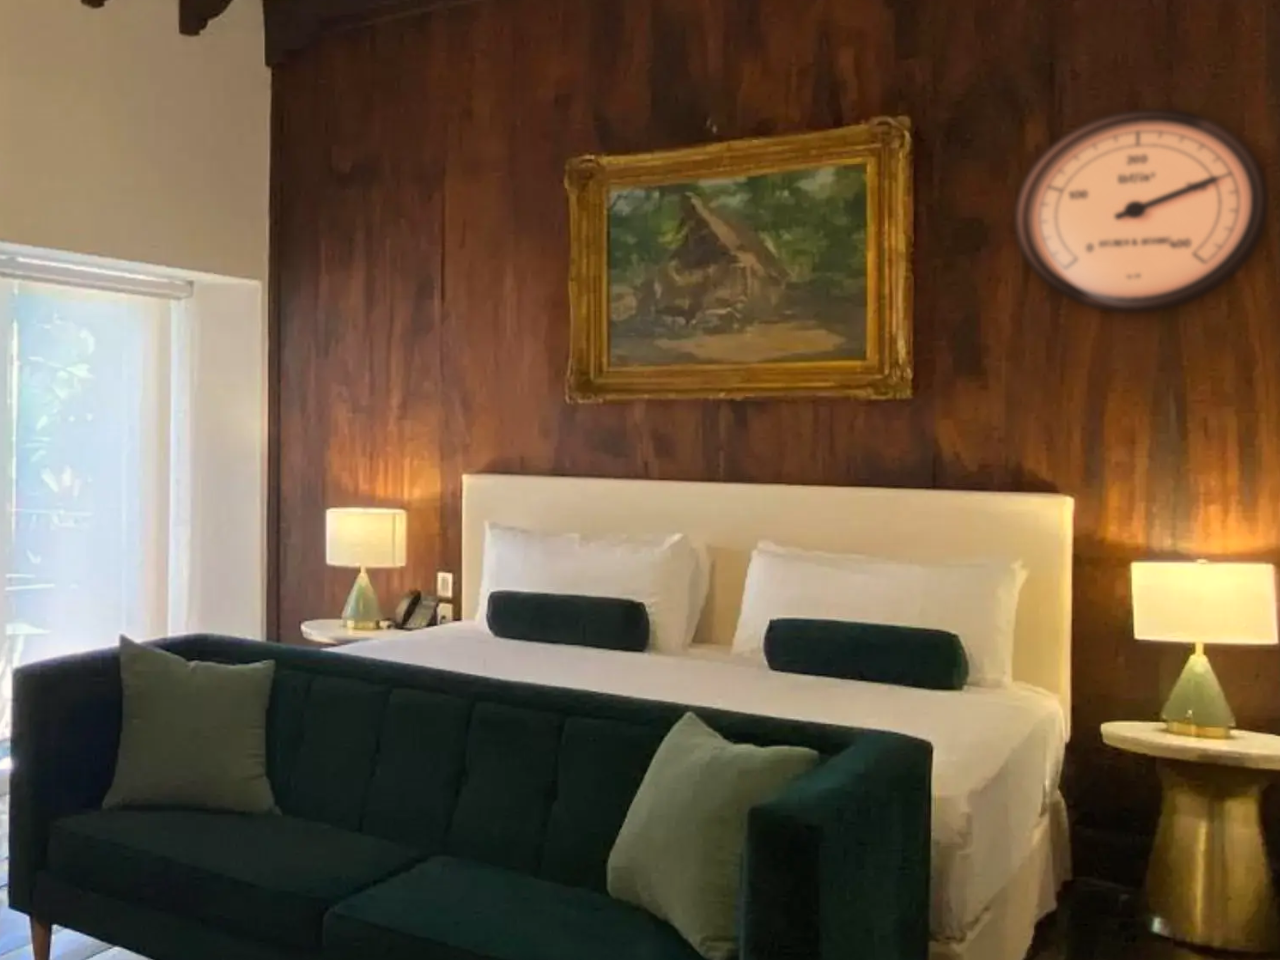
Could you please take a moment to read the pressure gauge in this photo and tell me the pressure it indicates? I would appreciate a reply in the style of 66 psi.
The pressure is 300 psi
